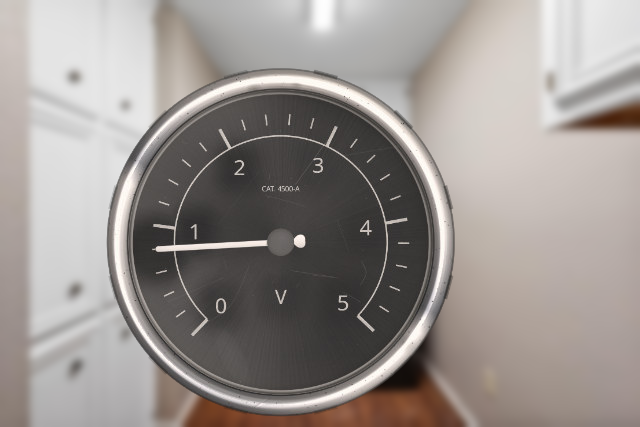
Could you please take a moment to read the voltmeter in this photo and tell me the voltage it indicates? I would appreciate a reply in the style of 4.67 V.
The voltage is 0.8 V
